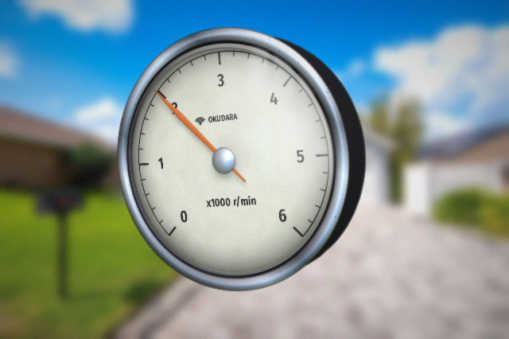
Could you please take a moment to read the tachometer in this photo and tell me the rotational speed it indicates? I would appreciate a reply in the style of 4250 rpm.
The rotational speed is 2000 rpm
